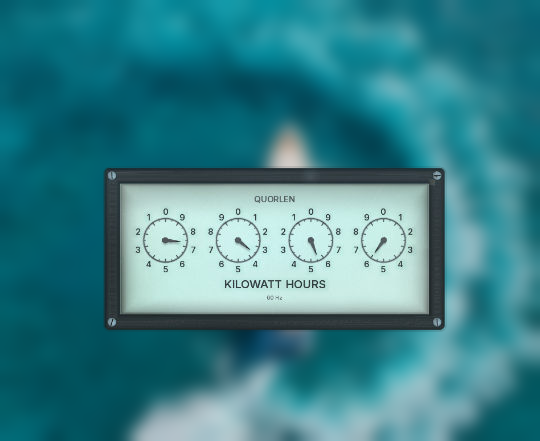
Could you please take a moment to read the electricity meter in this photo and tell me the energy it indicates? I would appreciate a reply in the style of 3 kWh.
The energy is 7356 kWh
